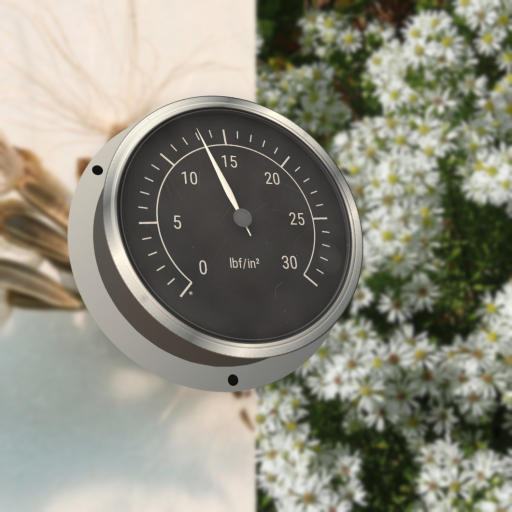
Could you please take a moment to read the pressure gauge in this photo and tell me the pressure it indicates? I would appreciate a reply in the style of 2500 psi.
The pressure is 13 psi
